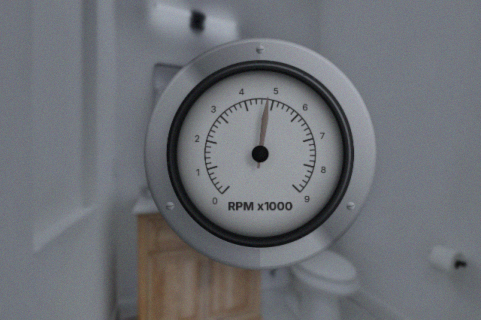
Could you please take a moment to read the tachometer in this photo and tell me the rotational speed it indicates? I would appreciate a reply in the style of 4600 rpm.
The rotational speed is 4800 rpm
